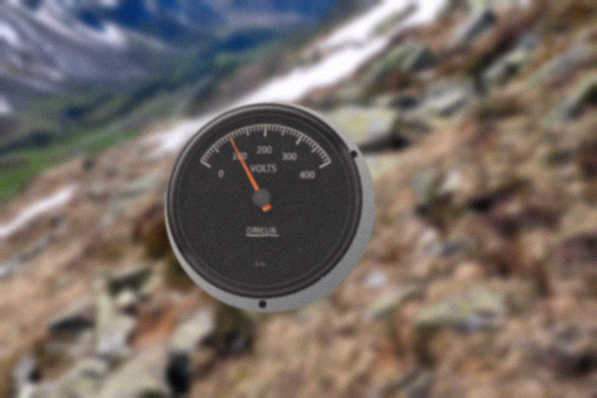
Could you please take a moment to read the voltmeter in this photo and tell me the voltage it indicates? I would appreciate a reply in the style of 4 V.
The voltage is 100 V
